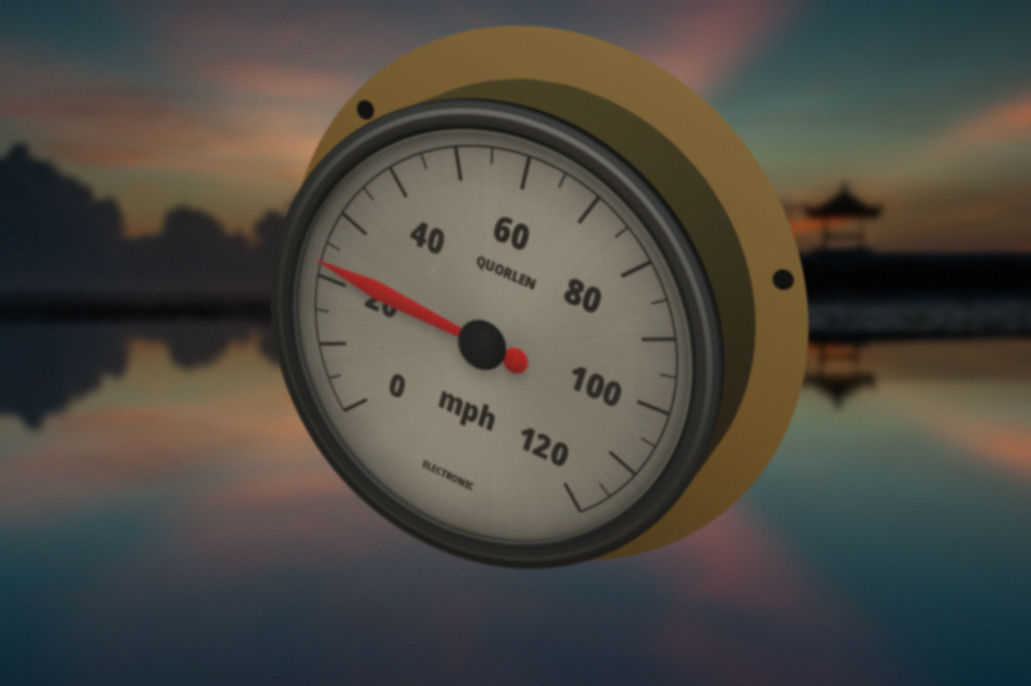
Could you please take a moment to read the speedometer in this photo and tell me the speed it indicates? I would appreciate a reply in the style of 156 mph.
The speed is 22.5 mph
